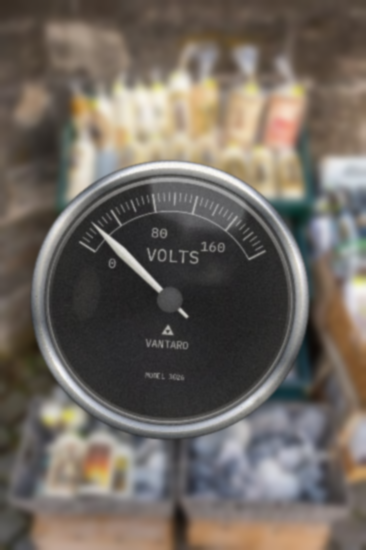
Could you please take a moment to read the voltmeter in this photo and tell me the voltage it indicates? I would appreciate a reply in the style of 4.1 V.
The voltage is 20 V
